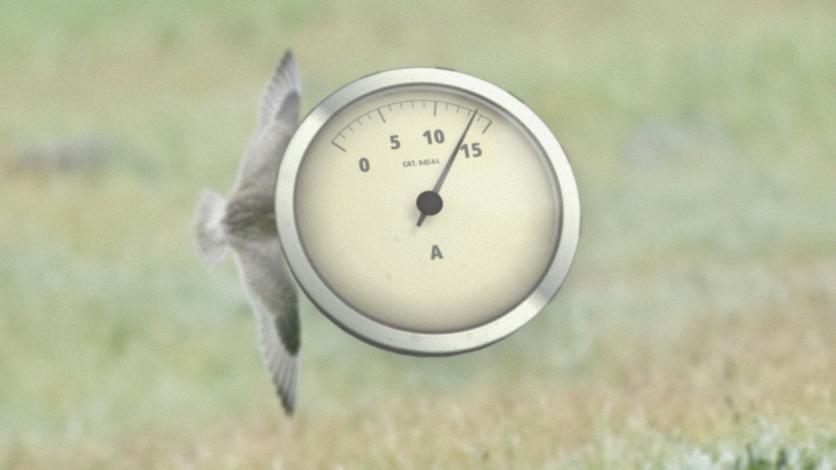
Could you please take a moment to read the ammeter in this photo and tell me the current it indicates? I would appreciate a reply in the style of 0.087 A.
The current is 13.5 A
